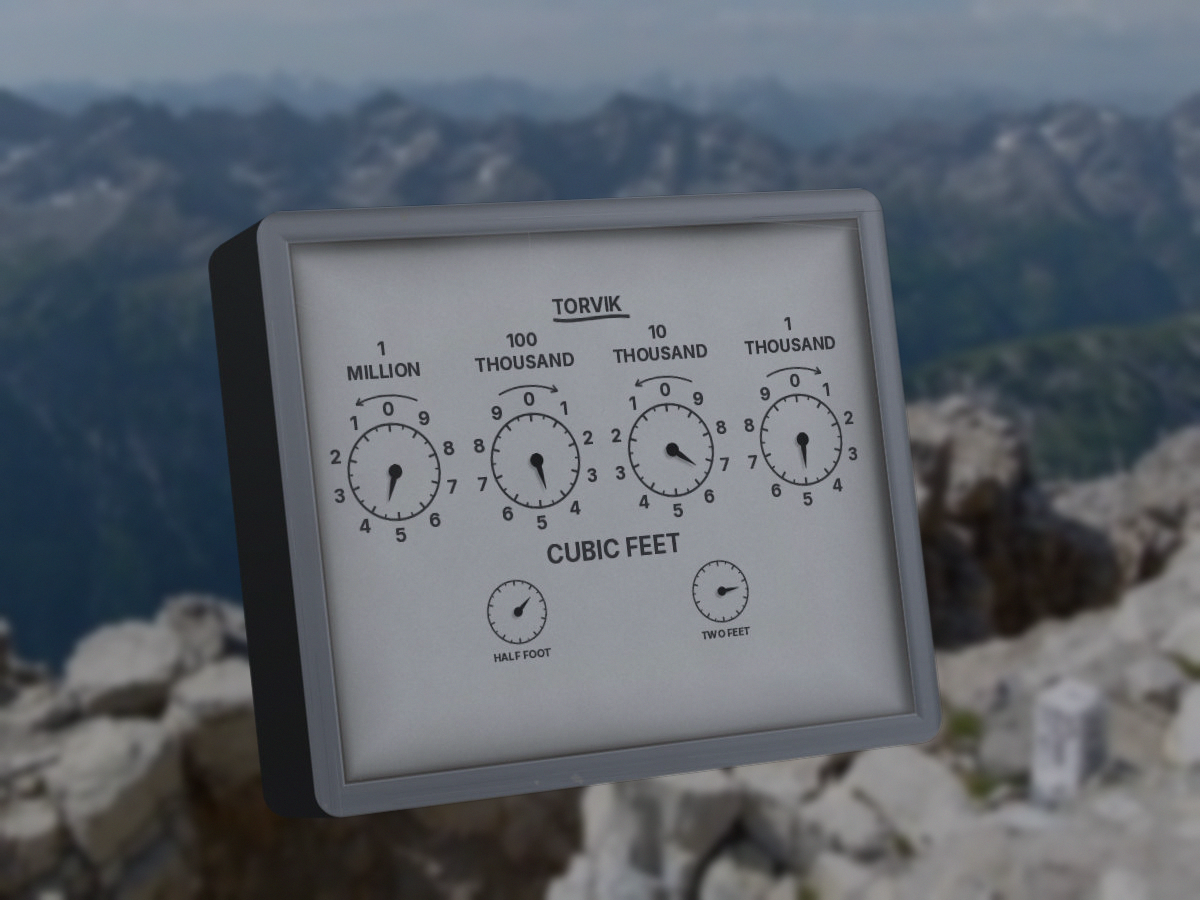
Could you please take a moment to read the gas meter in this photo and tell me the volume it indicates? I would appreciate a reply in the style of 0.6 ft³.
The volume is 446500 ft³
